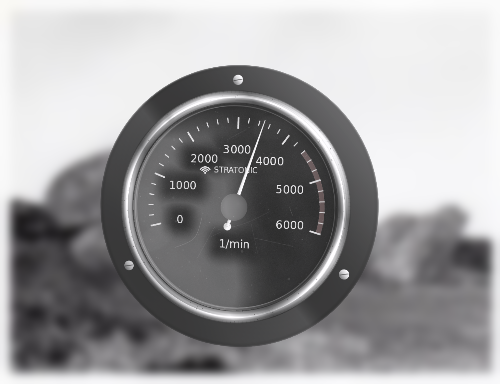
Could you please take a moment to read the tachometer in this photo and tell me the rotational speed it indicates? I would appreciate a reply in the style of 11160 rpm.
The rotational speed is 3500 rpm
